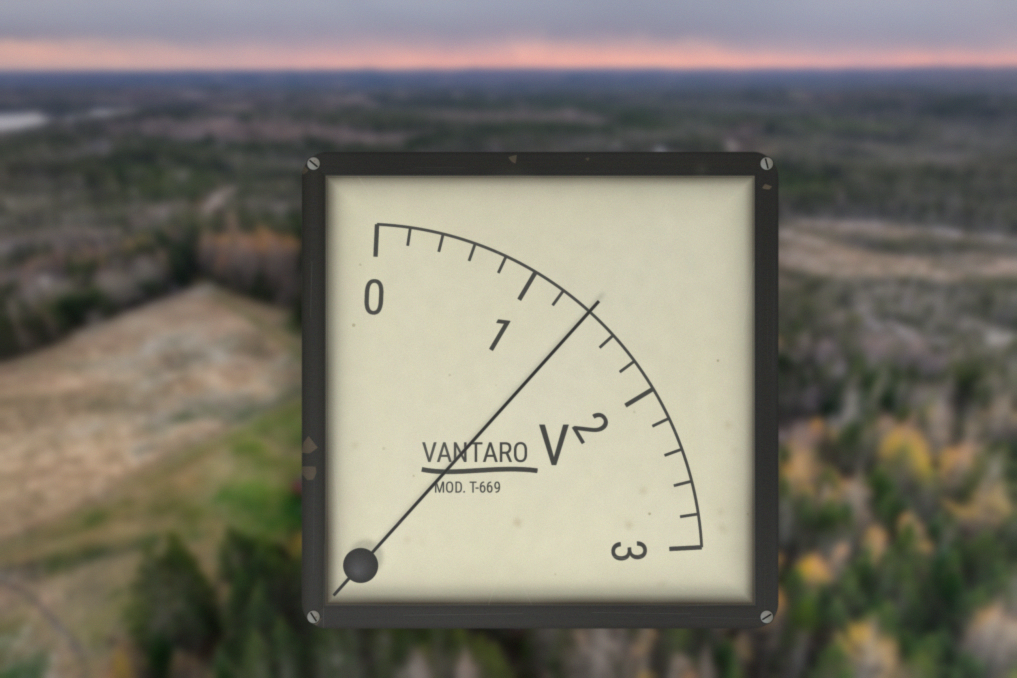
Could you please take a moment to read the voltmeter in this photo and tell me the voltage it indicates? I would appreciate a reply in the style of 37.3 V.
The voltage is 1.4 V
